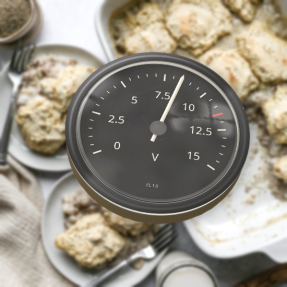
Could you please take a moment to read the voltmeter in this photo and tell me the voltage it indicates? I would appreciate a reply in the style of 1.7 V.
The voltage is 8.5 V
